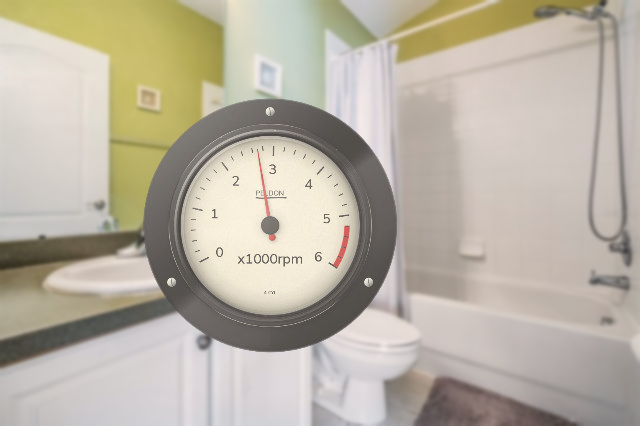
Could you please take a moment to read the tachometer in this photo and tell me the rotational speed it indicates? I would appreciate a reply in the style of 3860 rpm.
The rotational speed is 2700 rpm
